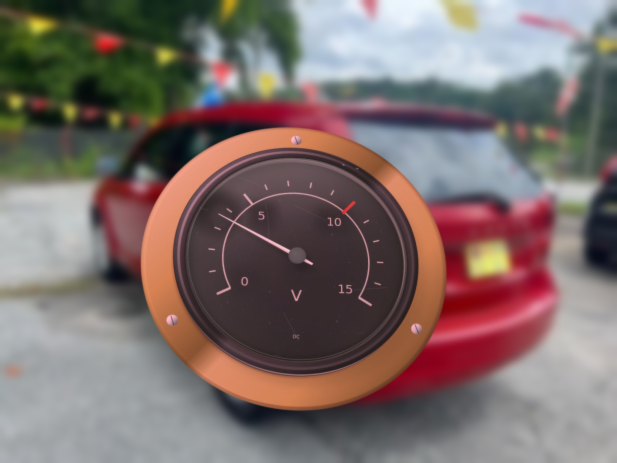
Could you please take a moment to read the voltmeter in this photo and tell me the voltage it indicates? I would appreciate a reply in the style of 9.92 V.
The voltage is 3.5 V
